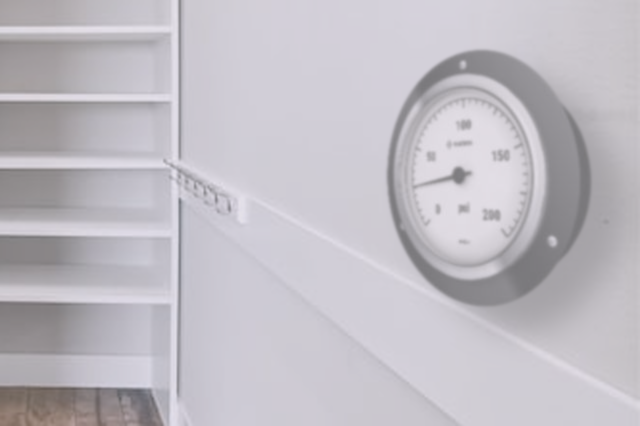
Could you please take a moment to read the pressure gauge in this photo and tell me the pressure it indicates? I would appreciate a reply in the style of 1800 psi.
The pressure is 25 psi
